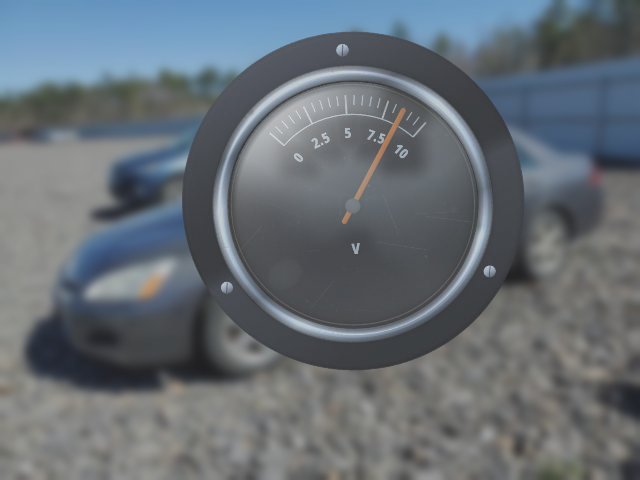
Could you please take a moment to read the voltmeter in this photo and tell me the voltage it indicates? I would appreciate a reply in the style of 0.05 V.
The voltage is 8.5 V
